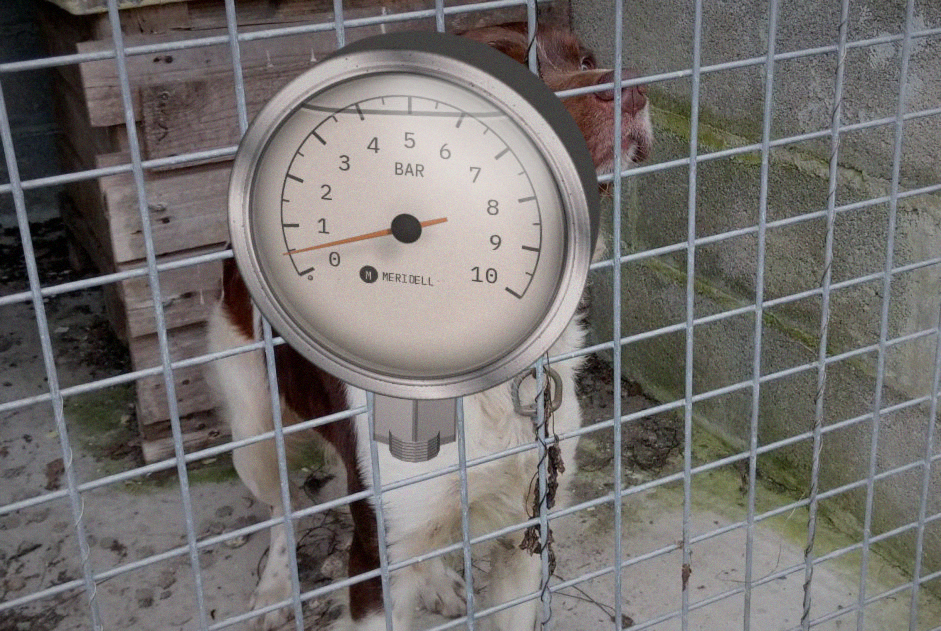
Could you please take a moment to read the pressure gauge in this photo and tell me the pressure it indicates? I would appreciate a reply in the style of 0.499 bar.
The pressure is 0.5 bar
